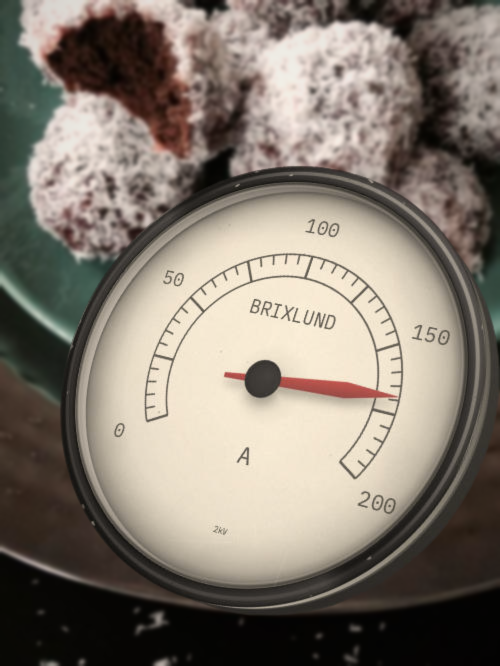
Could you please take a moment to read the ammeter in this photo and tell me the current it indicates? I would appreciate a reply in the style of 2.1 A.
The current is 170 A
